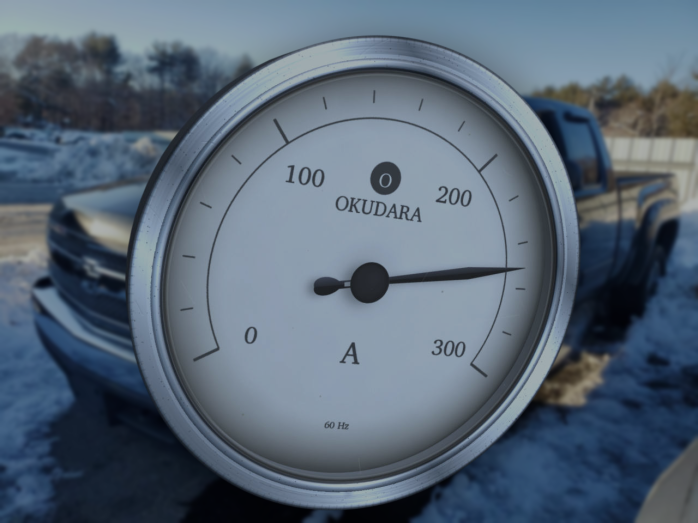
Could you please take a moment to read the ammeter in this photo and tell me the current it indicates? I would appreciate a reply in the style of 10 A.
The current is 250 A
